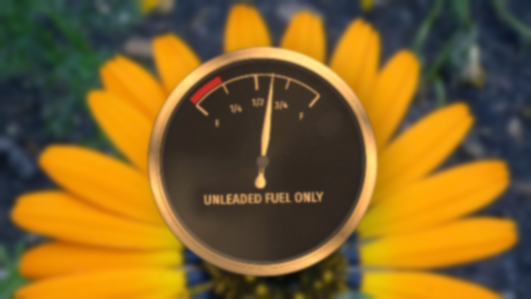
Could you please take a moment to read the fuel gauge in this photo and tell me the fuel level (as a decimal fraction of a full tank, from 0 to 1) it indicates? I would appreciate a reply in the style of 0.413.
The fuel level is 0.625
